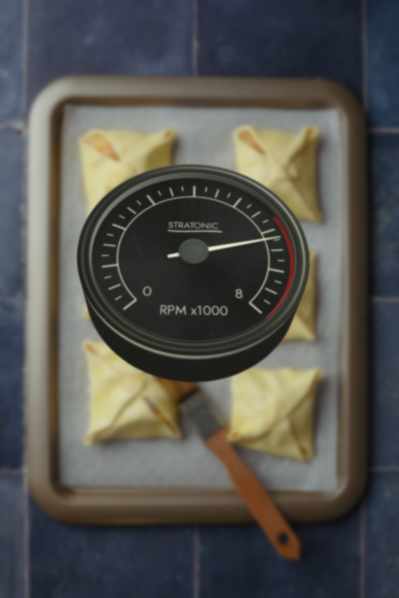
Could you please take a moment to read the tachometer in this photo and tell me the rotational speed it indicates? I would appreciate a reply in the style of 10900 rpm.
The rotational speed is 6250 rpm
